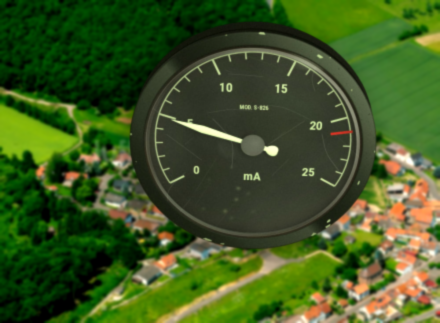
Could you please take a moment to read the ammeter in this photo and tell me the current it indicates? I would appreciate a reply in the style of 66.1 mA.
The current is 5 mA
